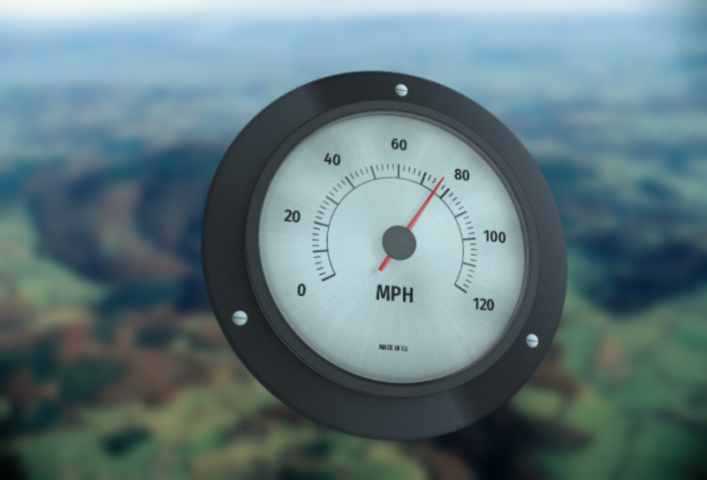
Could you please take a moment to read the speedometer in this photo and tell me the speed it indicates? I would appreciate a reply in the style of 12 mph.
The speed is 76 mph
